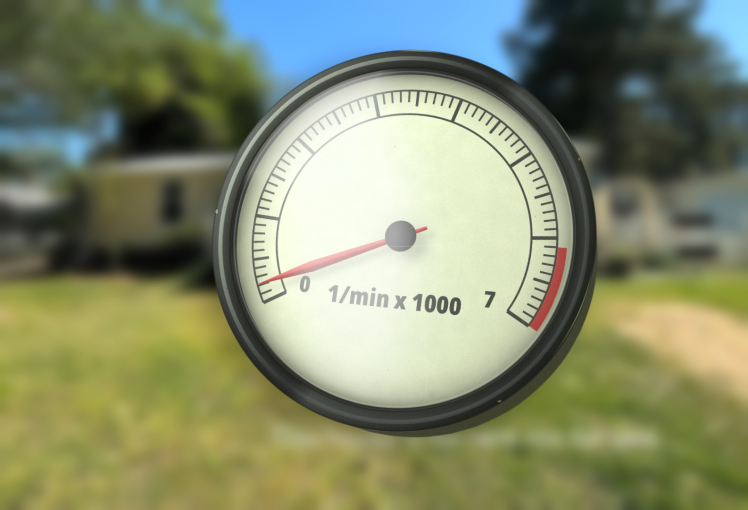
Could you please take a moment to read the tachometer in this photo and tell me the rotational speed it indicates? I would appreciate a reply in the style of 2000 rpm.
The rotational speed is 200 rpm
